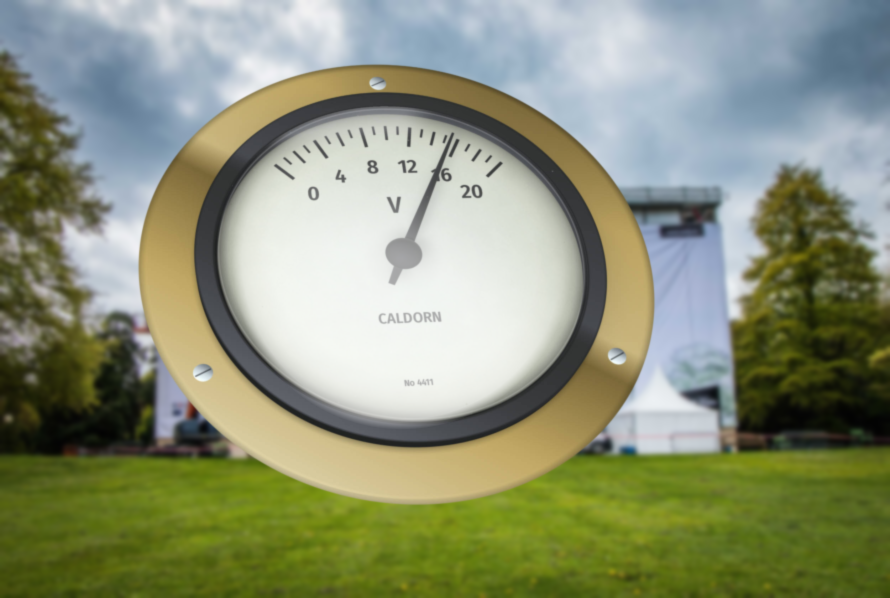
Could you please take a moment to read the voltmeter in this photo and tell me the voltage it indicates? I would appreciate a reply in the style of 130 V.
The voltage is 15.5 V
